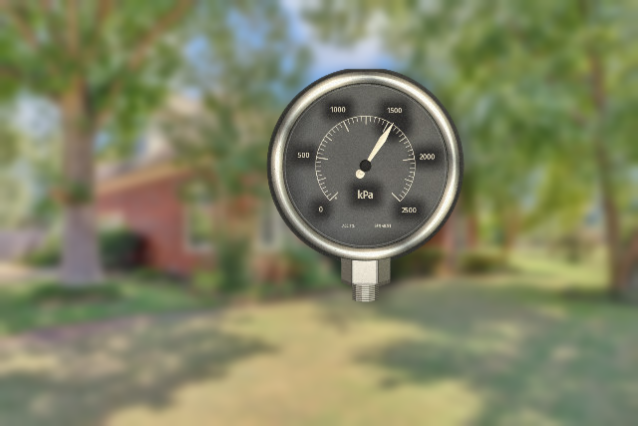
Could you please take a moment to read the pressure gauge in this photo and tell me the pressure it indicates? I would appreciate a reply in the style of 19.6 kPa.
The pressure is 1550 kPa
